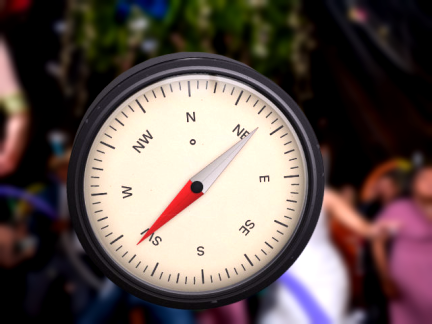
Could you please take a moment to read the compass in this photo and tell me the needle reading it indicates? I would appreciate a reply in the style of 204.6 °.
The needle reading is 230 °
